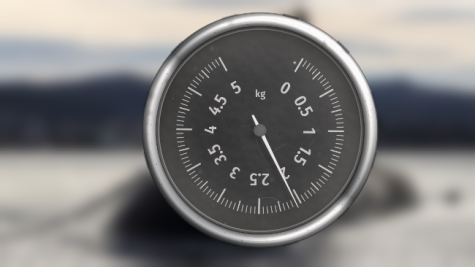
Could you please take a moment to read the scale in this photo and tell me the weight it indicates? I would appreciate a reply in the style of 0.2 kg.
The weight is 2.05 kg
